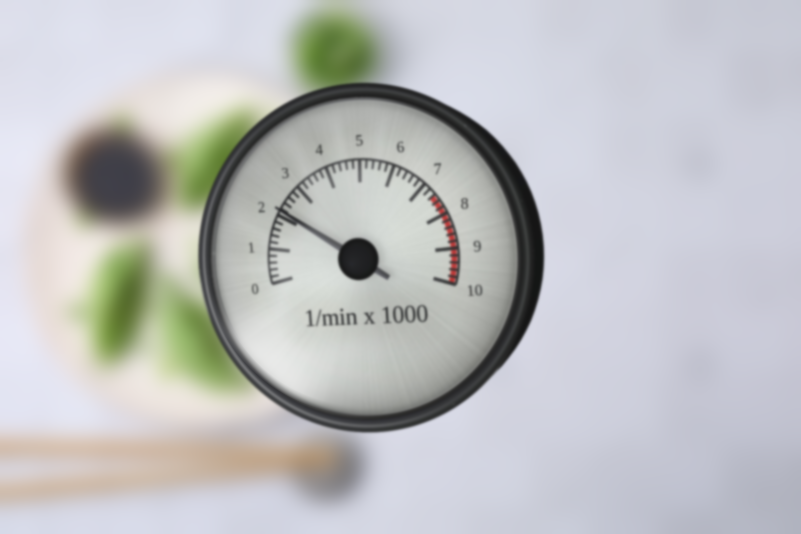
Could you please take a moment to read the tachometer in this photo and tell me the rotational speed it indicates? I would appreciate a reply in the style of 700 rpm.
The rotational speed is 2200 rpm
